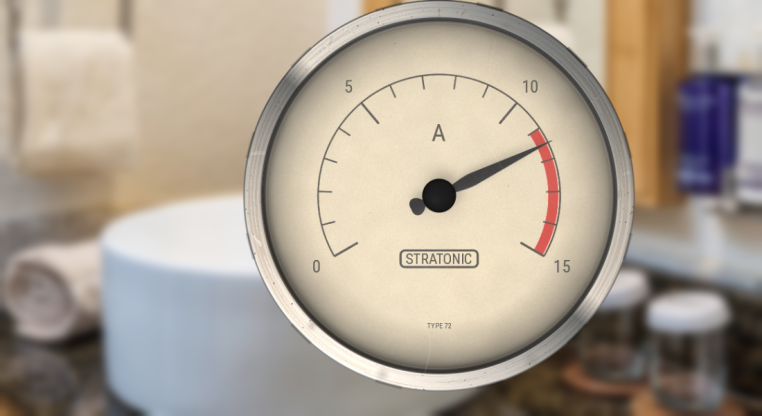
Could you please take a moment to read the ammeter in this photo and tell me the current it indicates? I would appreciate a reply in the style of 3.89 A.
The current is 11.5 A
